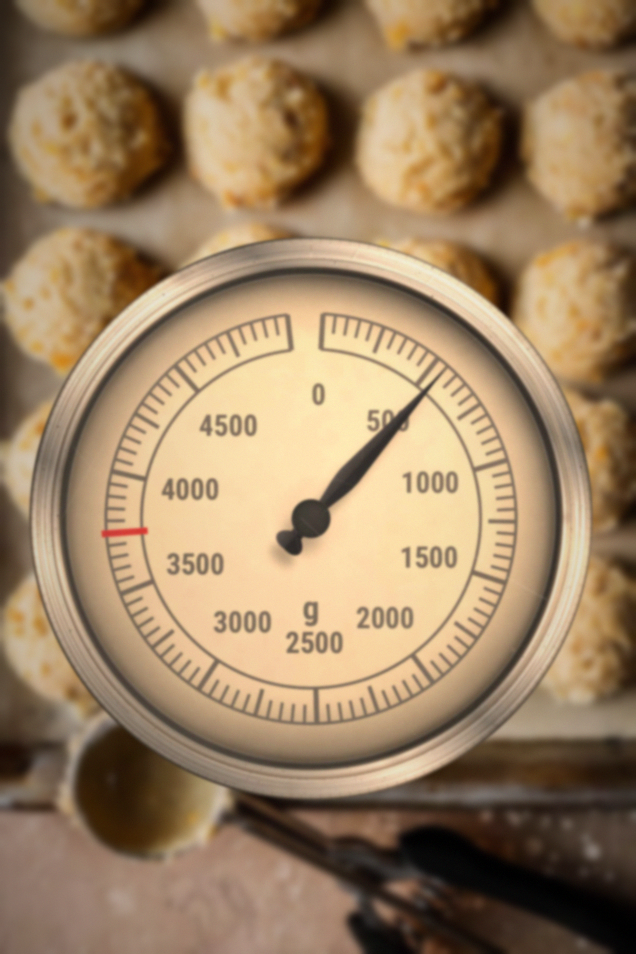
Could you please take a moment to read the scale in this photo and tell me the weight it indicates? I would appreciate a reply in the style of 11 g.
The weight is 550 g
